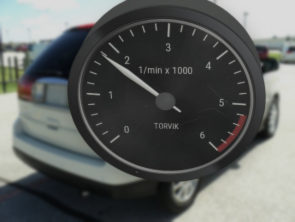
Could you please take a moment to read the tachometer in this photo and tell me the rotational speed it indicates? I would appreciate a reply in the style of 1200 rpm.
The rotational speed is 1800 rpm
